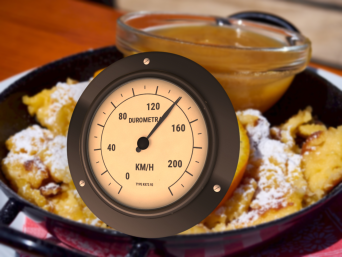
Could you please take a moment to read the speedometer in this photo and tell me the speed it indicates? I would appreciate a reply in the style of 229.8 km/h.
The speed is 140 km/h
